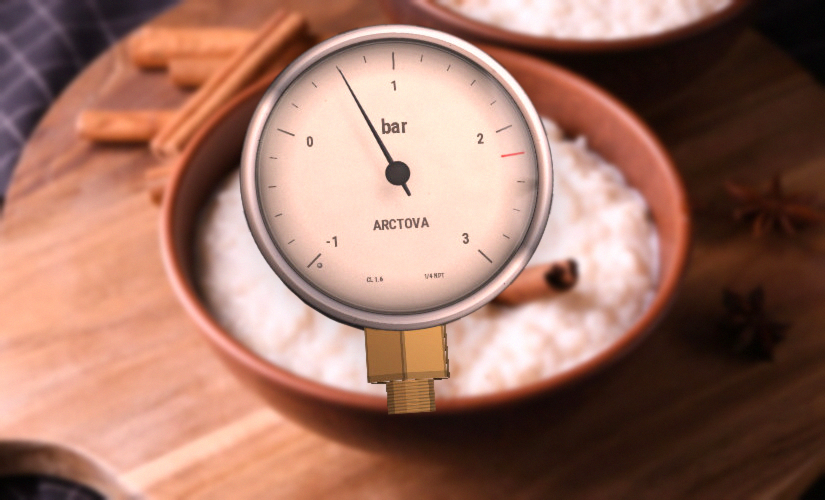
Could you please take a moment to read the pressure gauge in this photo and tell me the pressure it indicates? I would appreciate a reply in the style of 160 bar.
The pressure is 0.6 bar
